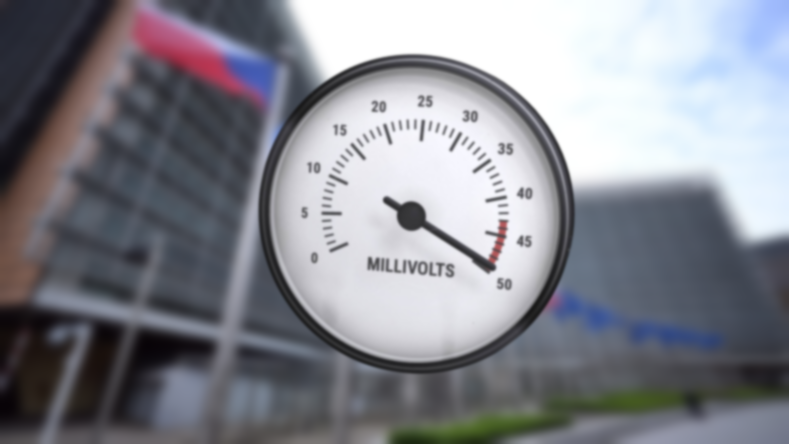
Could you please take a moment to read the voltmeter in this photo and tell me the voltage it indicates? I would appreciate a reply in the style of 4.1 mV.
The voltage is 49 mV
